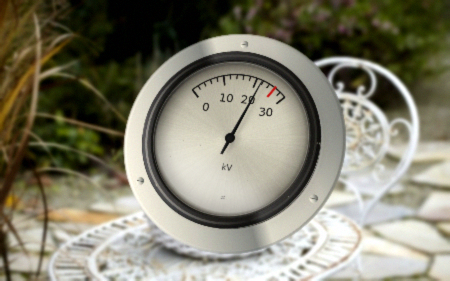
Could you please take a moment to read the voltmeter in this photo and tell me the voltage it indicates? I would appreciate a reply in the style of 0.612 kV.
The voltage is 22 kV
